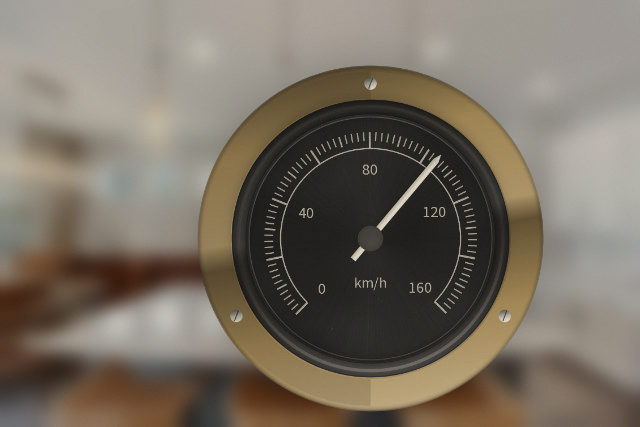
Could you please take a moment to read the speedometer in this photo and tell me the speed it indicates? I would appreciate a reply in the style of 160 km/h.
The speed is 104 km/h
